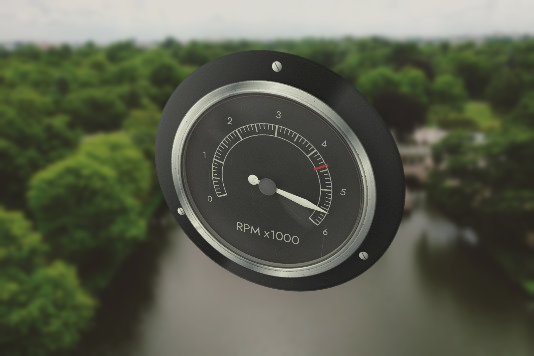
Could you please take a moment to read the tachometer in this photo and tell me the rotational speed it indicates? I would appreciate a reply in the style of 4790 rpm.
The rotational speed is 5500 rpm
